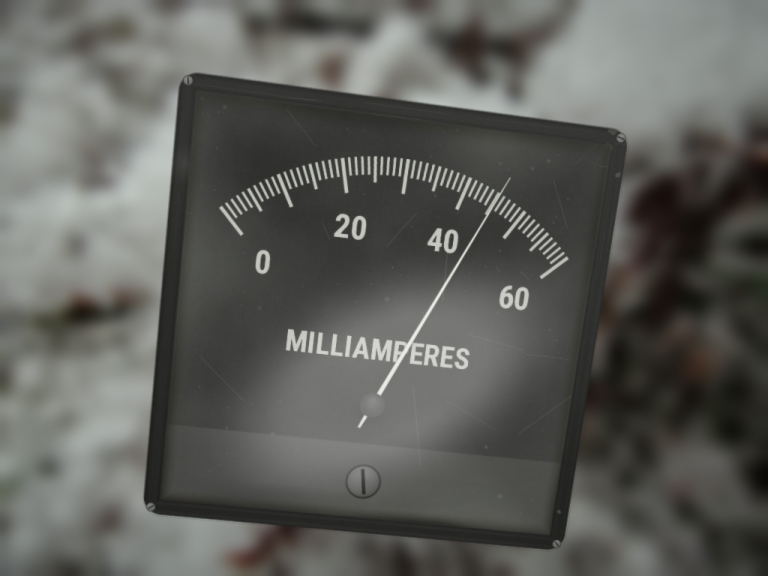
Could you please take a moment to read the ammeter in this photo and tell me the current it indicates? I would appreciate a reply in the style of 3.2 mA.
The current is 45 mA
